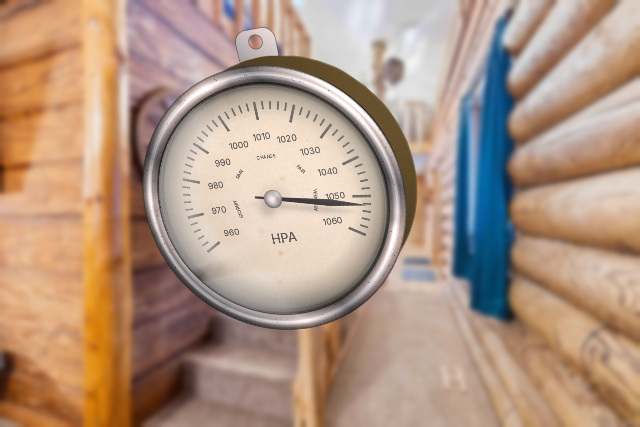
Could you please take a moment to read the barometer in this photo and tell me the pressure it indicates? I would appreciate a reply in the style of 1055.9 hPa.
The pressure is 1052 hPa
